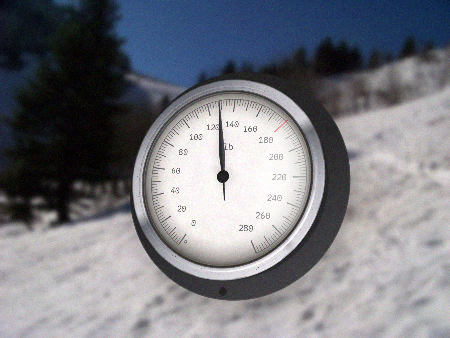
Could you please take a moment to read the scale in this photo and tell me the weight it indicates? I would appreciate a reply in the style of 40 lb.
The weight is 130 lb
